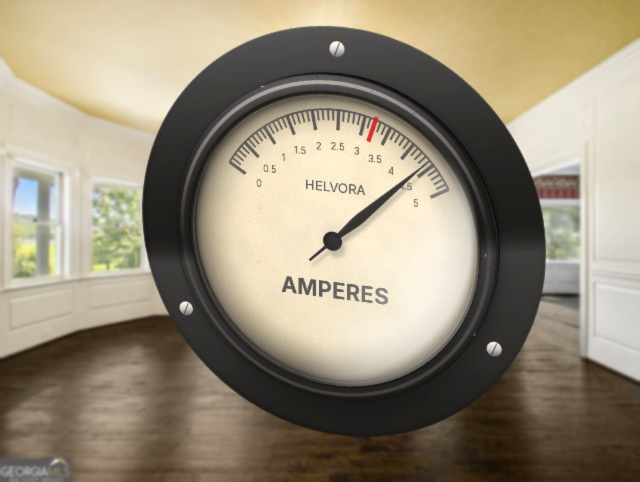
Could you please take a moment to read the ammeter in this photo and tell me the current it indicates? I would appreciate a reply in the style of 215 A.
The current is 4.4 A
